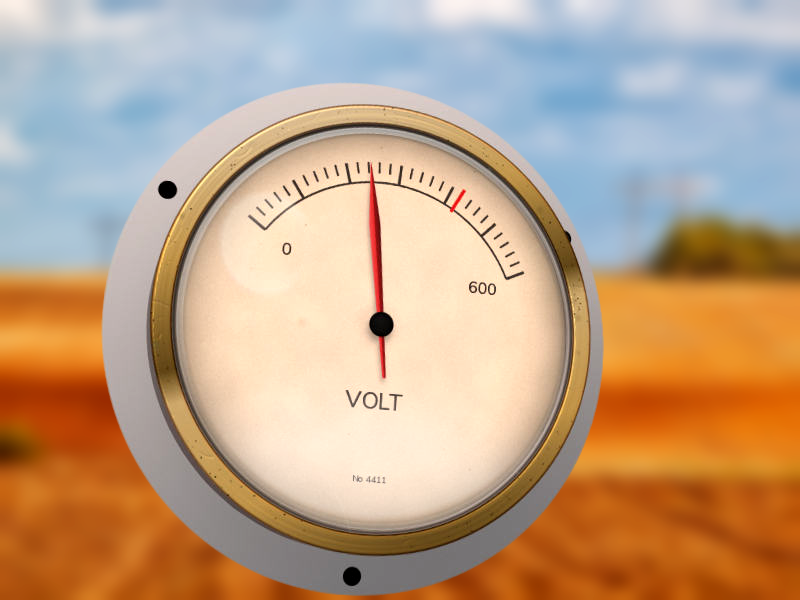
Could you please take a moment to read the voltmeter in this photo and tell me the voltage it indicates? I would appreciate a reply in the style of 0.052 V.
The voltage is 240 V
